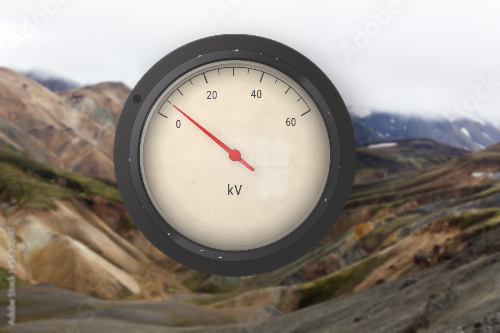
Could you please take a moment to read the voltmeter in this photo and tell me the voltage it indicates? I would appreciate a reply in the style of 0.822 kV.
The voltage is 5 kV
